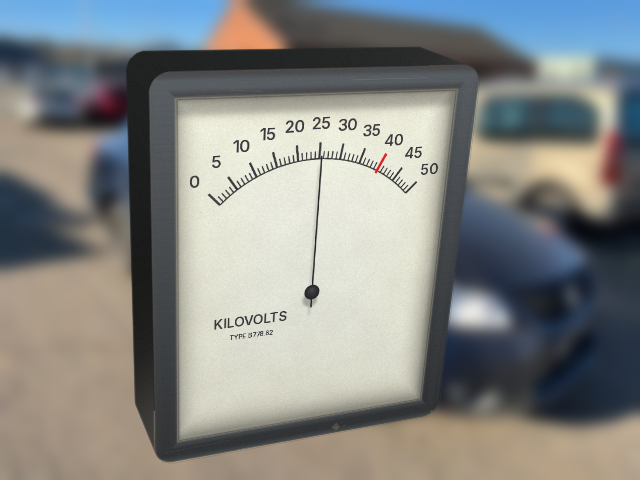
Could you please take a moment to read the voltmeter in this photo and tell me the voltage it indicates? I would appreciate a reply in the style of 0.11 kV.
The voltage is 25 kV
